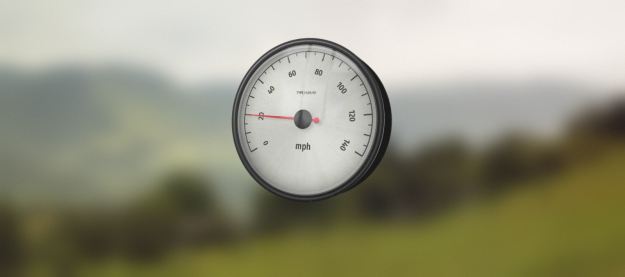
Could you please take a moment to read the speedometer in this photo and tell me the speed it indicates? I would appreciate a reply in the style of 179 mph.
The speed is 20 mph
